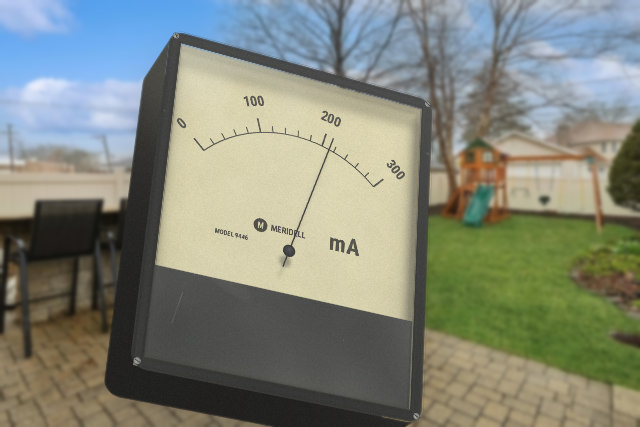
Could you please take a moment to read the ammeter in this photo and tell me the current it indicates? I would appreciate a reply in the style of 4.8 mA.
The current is 210 mA
